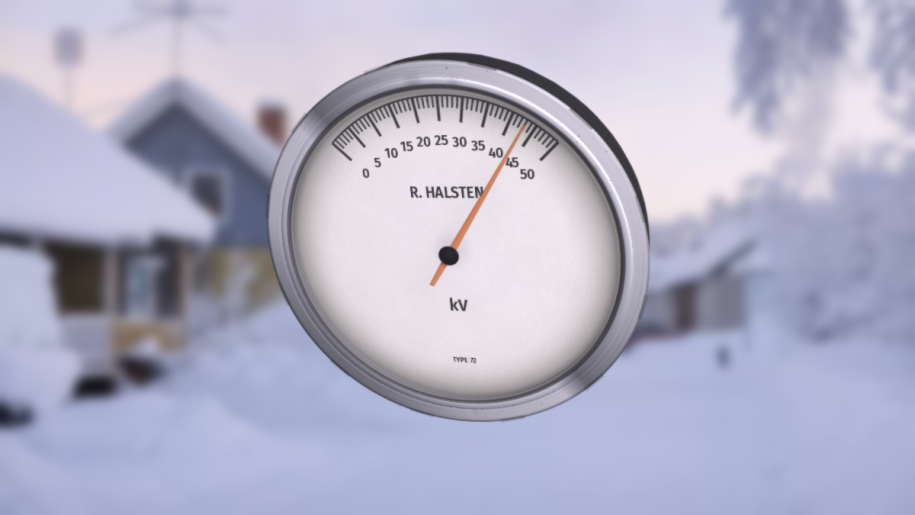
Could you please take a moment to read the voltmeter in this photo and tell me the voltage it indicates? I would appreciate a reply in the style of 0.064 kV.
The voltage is 43 kV
